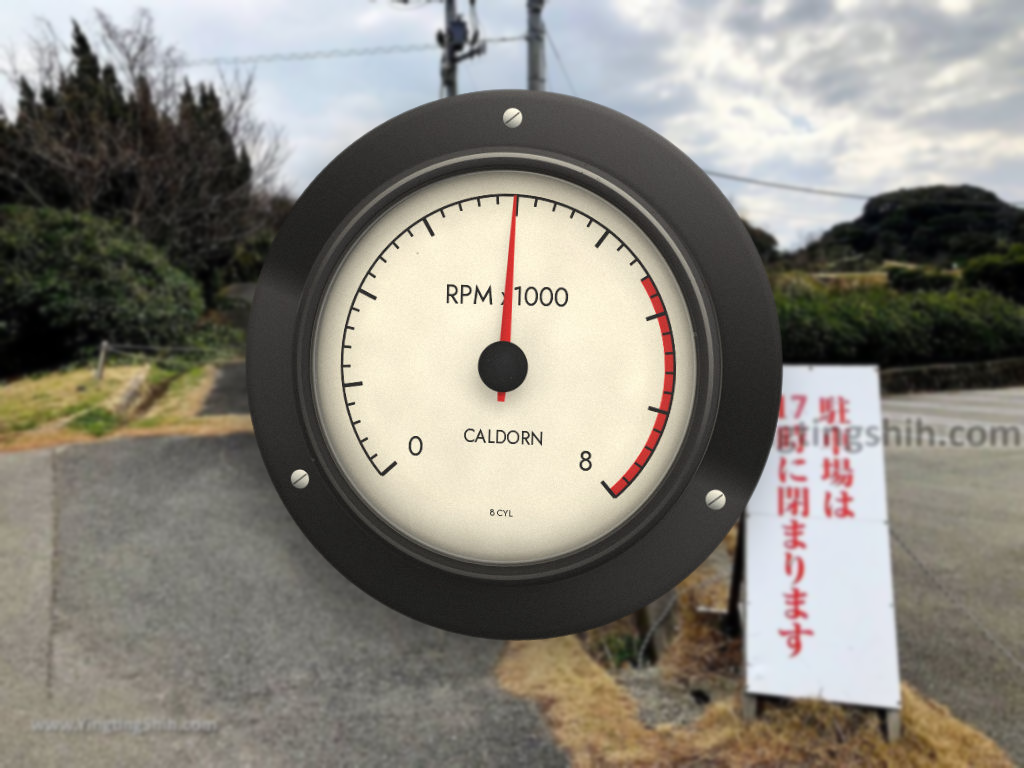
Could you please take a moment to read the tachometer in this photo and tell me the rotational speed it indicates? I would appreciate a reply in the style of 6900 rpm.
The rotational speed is 4000 rpm
